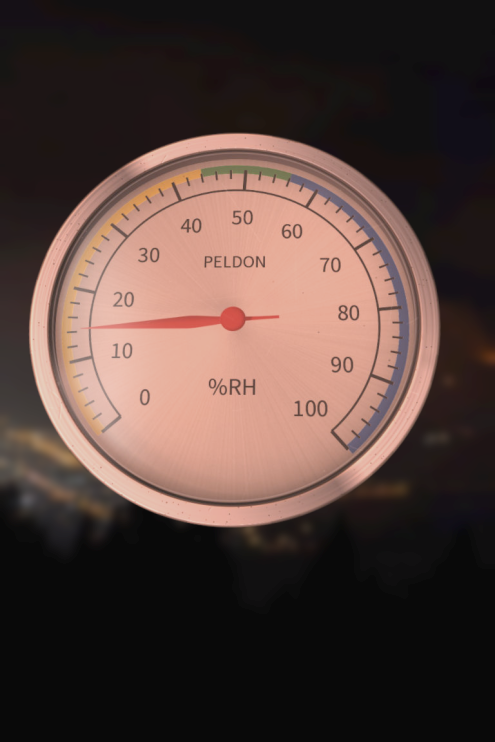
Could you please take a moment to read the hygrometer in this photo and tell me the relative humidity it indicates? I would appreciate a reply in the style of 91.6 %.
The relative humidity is 14 %
